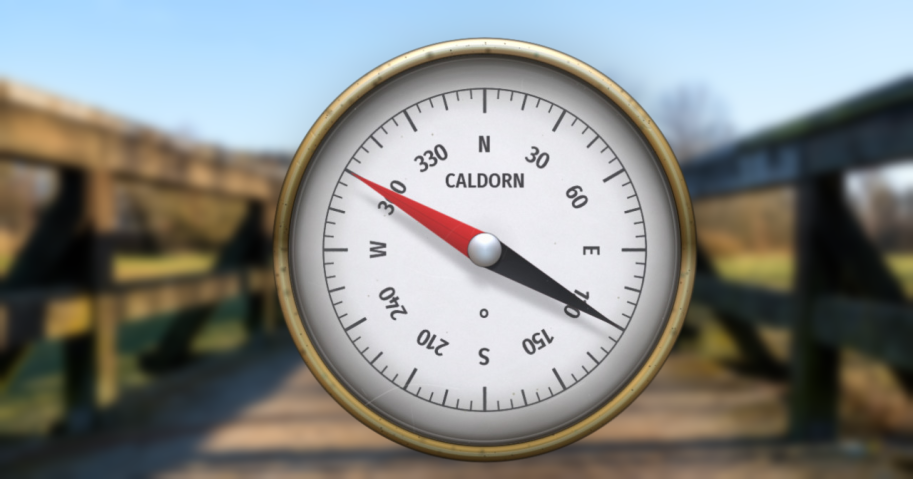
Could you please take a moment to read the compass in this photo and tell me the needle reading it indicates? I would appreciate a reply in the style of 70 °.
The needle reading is 300 °
